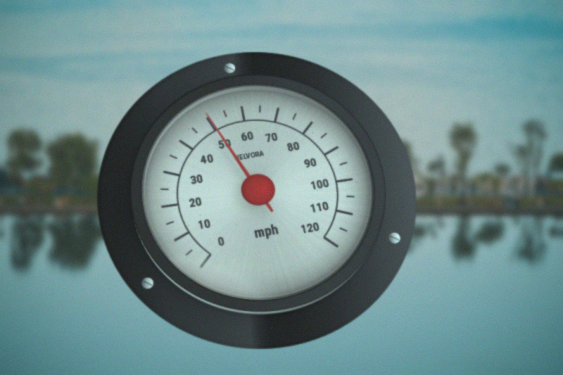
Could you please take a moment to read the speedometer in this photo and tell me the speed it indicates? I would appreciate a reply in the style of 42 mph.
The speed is 50 mph
